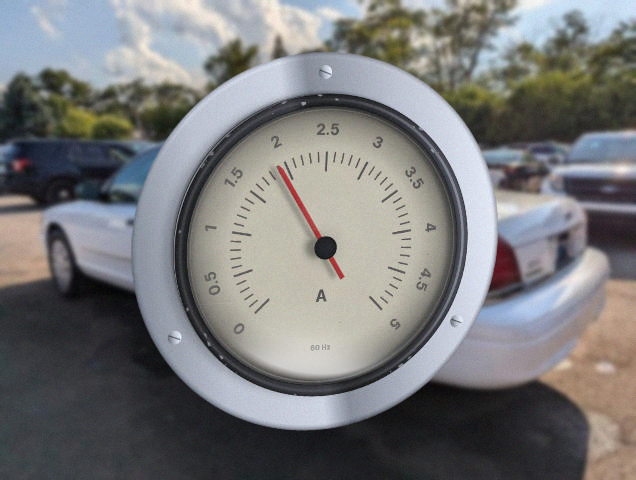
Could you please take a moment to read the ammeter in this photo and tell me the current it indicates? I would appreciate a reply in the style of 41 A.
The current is 1.9 A
